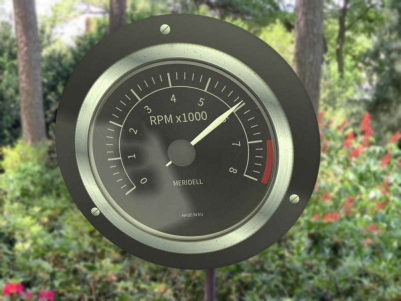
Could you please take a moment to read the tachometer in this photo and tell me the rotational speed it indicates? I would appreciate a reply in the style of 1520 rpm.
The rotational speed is 5900 rpm
